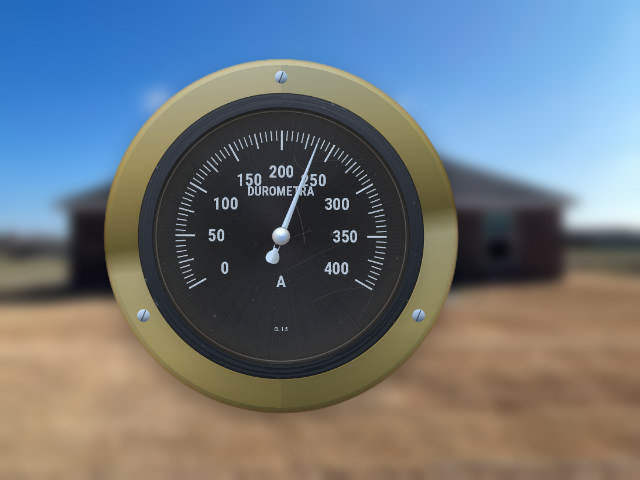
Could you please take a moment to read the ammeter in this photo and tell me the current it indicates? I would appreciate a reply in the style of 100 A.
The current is 235 A
